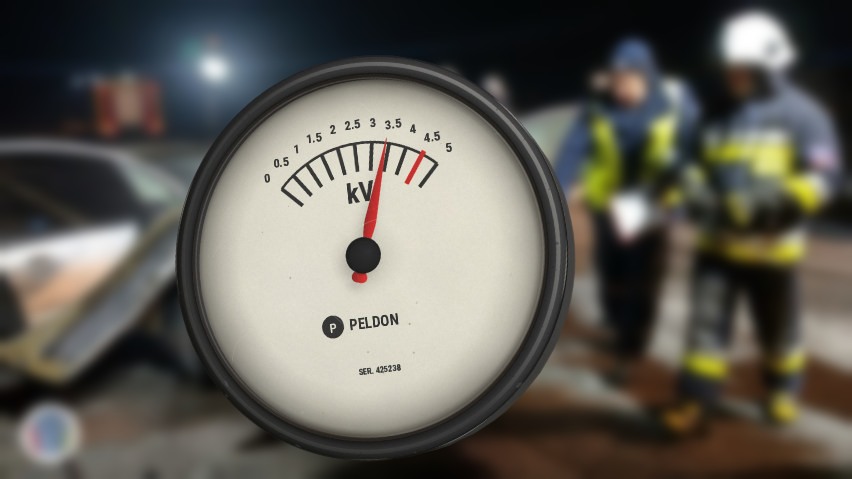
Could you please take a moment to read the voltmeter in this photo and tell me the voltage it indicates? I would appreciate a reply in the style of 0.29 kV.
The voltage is 3.5 kV
